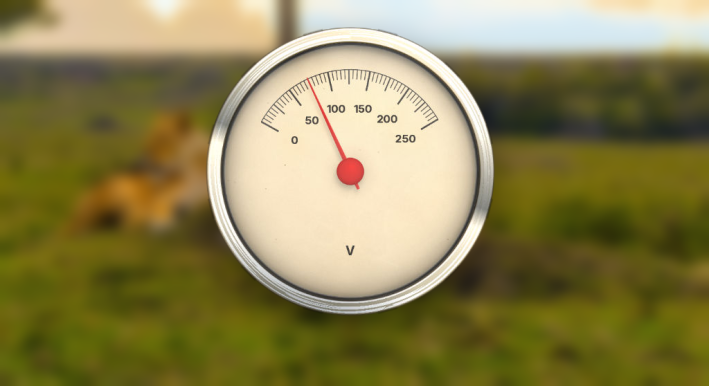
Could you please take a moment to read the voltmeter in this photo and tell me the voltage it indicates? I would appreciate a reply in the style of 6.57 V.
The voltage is 75 V
